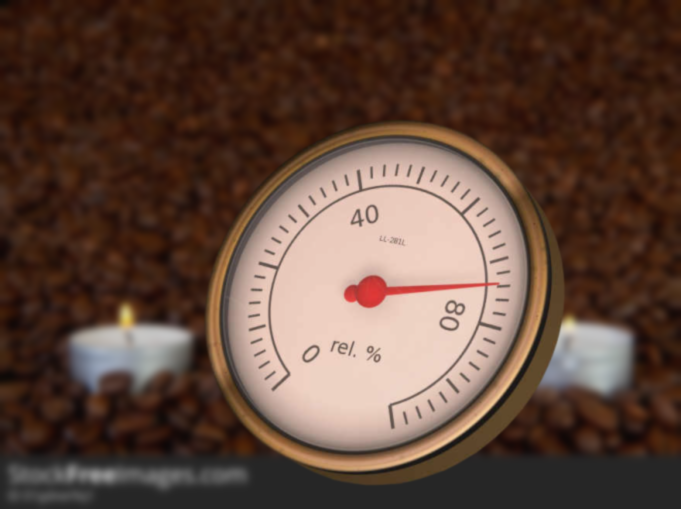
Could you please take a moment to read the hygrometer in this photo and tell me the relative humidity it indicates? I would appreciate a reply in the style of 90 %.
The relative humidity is 74 %
